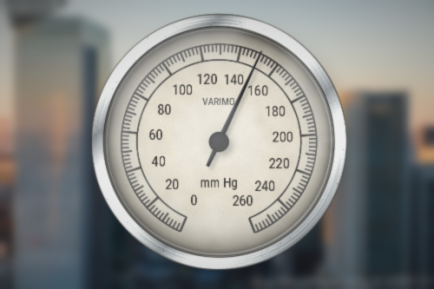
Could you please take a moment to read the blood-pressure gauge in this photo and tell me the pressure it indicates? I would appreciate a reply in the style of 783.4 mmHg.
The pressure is 150 mmHg
